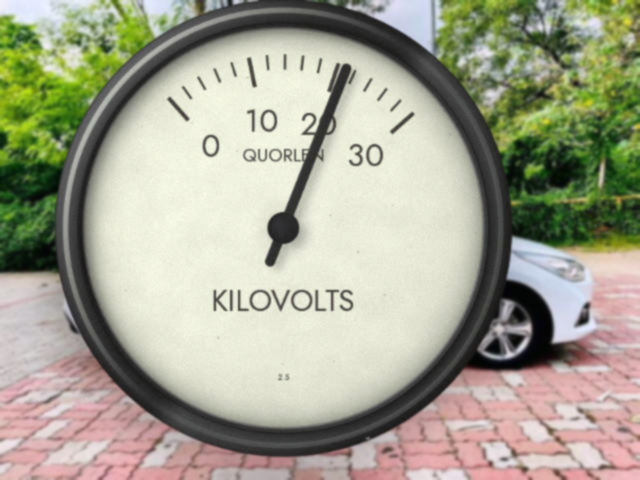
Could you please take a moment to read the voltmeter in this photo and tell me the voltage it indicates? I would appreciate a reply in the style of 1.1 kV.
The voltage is 21 kV
